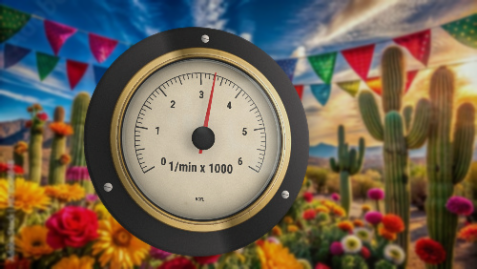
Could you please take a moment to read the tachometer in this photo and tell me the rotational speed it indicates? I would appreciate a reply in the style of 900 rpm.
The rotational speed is 3300 rpm
